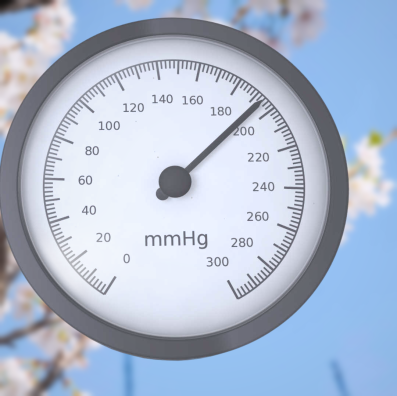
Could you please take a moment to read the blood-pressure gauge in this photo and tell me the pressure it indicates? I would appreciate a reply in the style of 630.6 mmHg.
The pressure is 194 mmHg
